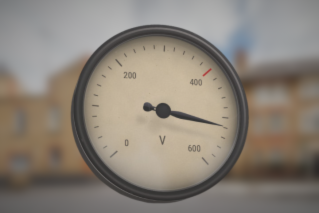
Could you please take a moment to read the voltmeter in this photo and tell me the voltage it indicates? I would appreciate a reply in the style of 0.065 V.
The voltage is 520 V
